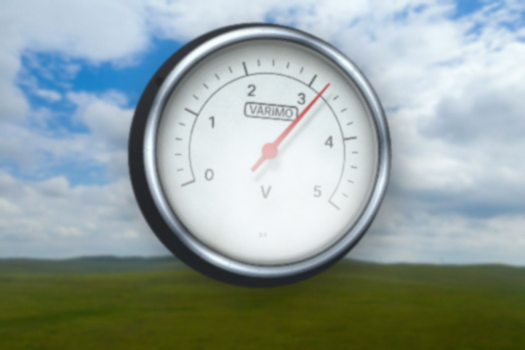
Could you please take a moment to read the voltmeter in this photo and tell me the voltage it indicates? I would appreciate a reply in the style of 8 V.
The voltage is 3.2 V
